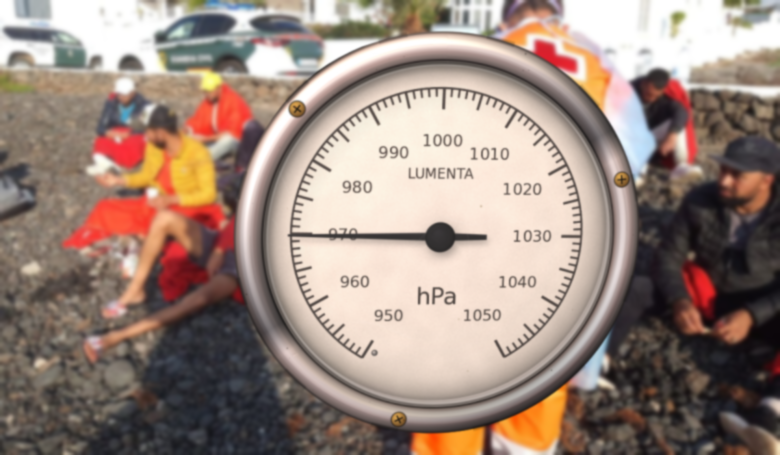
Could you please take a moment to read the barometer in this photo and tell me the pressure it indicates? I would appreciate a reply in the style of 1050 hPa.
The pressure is 970 hPa
